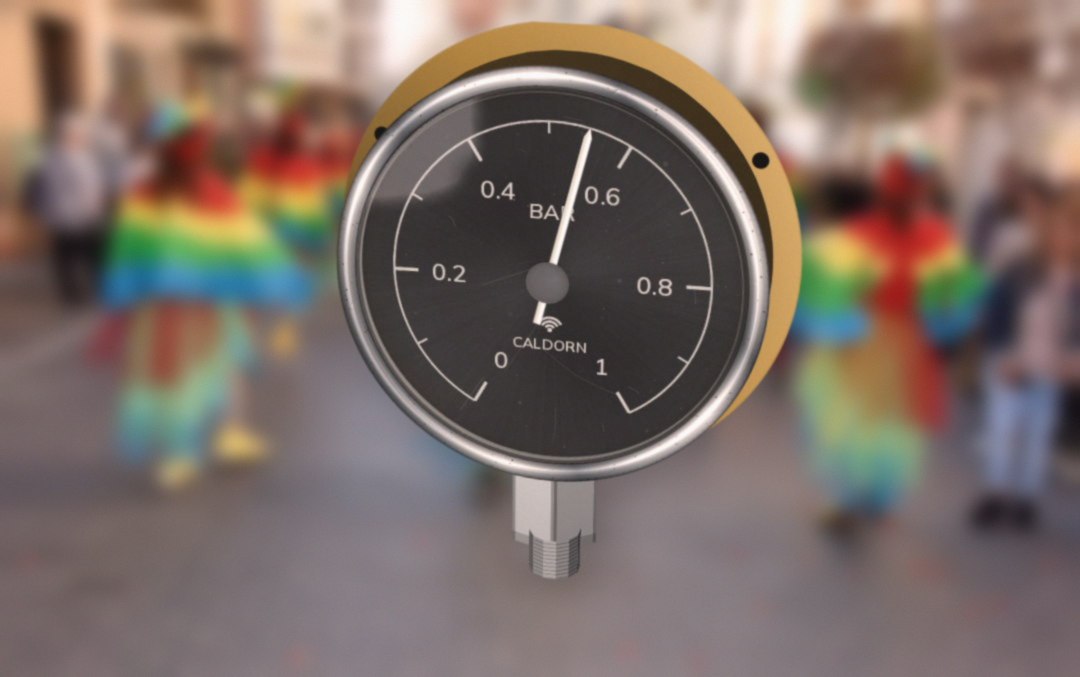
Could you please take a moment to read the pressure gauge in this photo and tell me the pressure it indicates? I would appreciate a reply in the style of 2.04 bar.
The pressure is 0.55 bar
